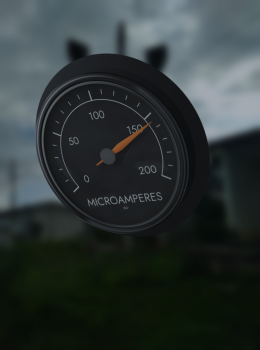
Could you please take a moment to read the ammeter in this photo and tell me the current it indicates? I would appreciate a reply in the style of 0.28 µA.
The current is 155 µA
